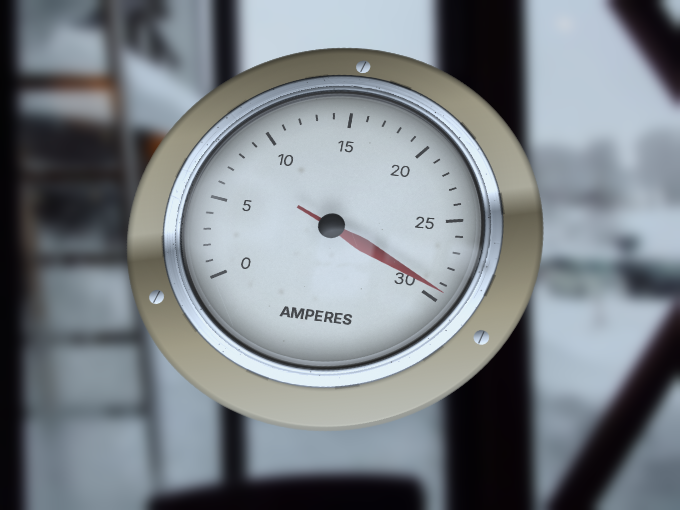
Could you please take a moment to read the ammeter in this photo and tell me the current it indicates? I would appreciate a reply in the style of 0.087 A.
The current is 29.5 A
